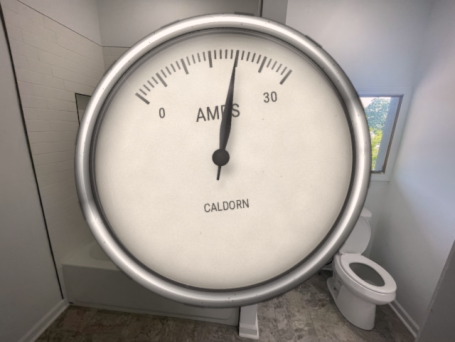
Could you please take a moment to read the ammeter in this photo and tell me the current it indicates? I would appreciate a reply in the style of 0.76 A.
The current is 20 A
